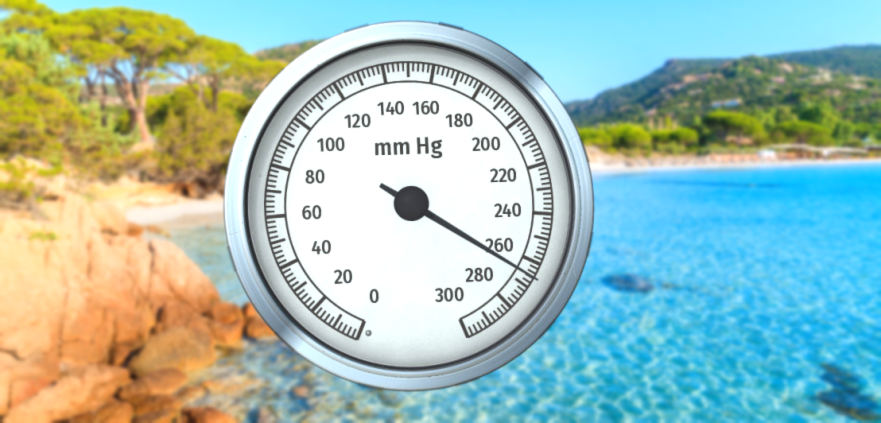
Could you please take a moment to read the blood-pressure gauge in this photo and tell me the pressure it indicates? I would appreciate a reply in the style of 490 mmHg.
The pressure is 266 mmHg
